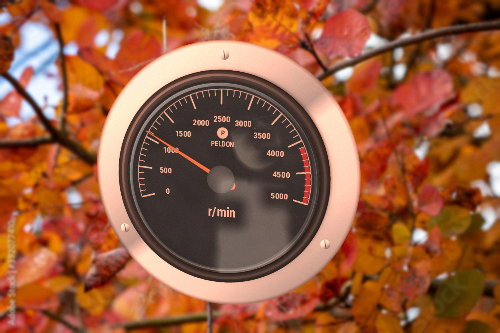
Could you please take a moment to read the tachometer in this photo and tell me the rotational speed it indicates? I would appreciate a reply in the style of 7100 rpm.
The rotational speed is 1100 rpm
